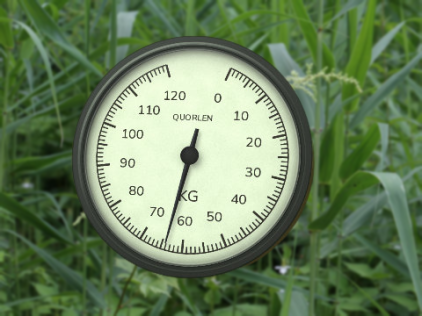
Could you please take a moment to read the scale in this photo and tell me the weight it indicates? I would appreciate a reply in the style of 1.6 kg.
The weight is 64 kg
